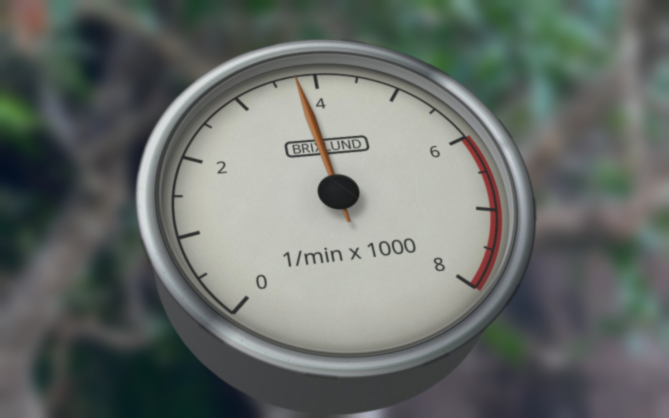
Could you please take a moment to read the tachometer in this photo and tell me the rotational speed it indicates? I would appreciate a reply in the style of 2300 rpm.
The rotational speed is 3750 rpm
